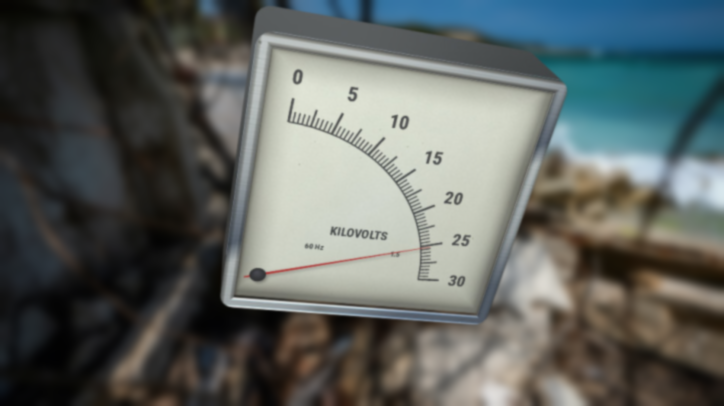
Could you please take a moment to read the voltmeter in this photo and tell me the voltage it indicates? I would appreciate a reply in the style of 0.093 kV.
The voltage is 25 kV
